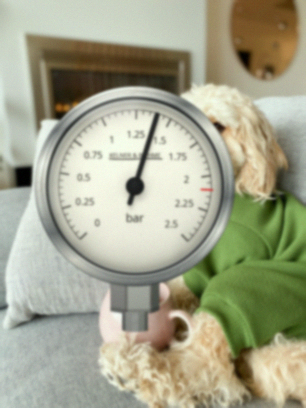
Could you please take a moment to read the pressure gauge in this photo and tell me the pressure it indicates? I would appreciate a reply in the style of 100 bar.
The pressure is 1.4 bar
